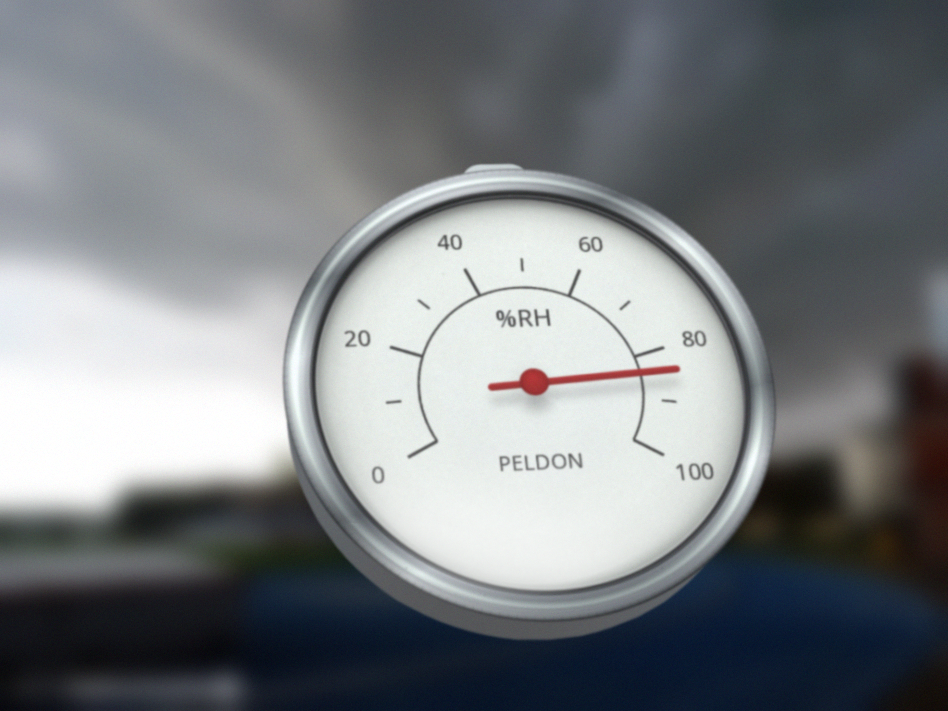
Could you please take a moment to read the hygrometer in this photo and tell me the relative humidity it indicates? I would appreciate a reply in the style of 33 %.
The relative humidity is 85 %
